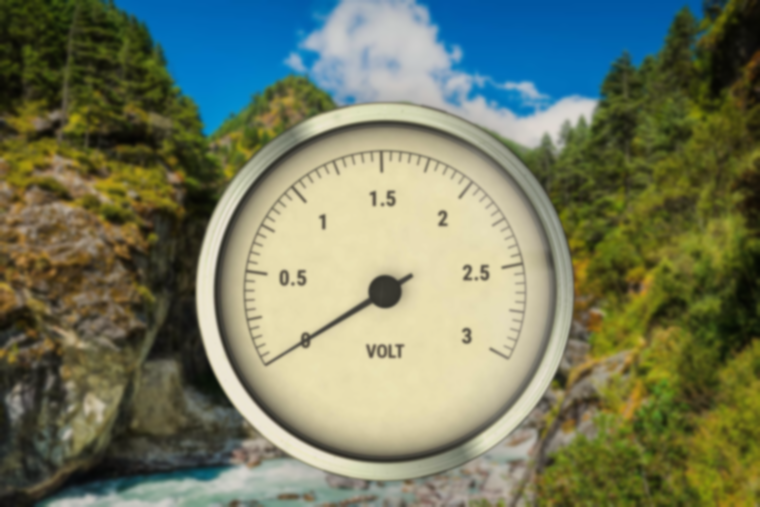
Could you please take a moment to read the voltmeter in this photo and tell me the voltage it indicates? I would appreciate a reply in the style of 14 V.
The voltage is 0 V
